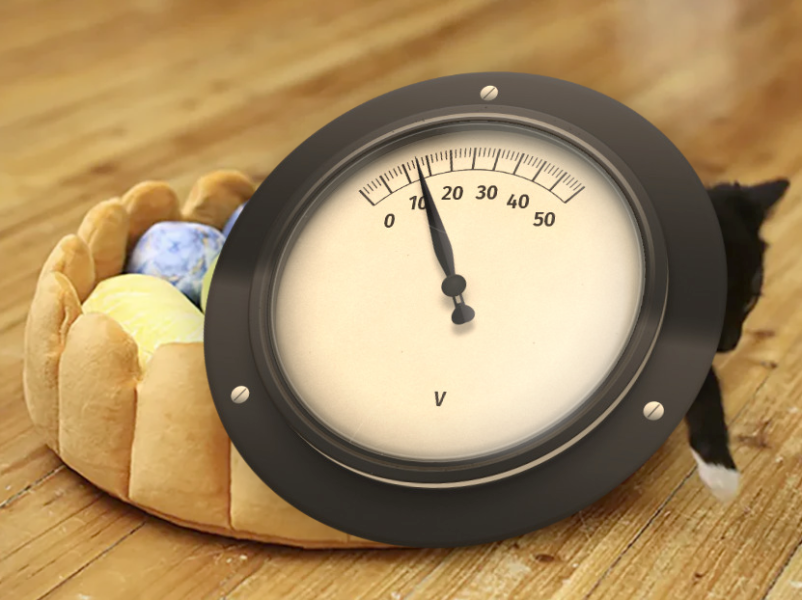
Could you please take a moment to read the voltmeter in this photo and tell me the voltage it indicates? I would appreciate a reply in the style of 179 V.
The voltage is 13 V
